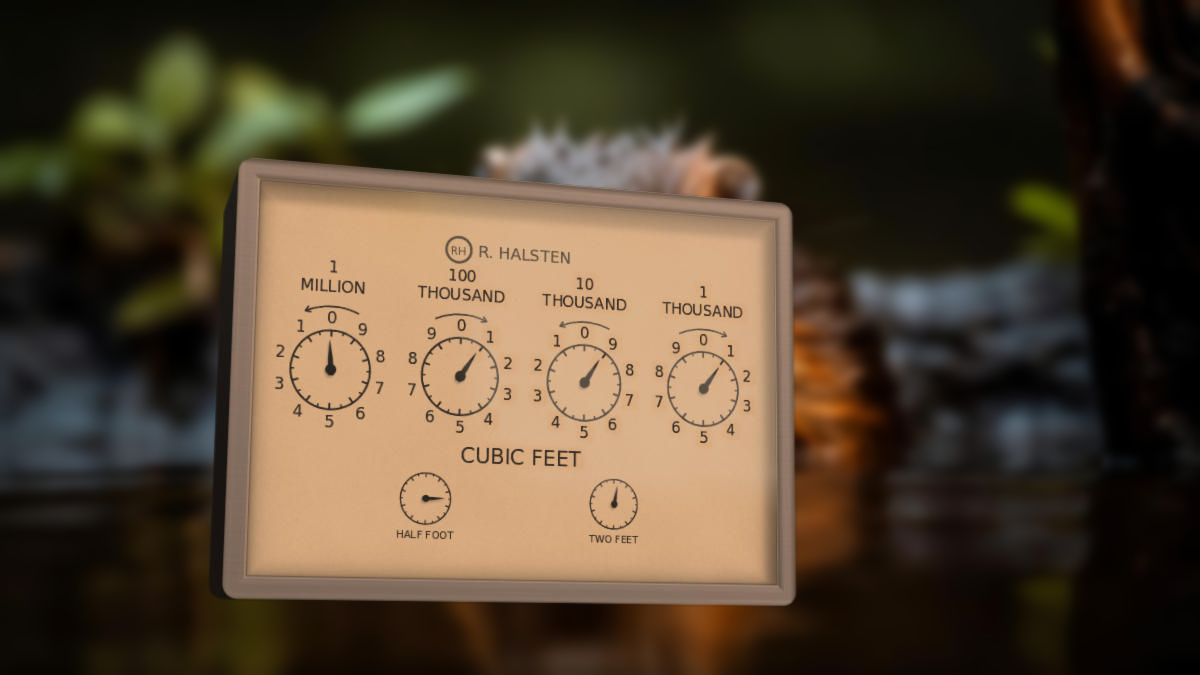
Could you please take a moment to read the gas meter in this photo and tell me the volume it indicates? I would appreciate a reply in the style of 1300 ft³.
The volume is 9100 ft³
